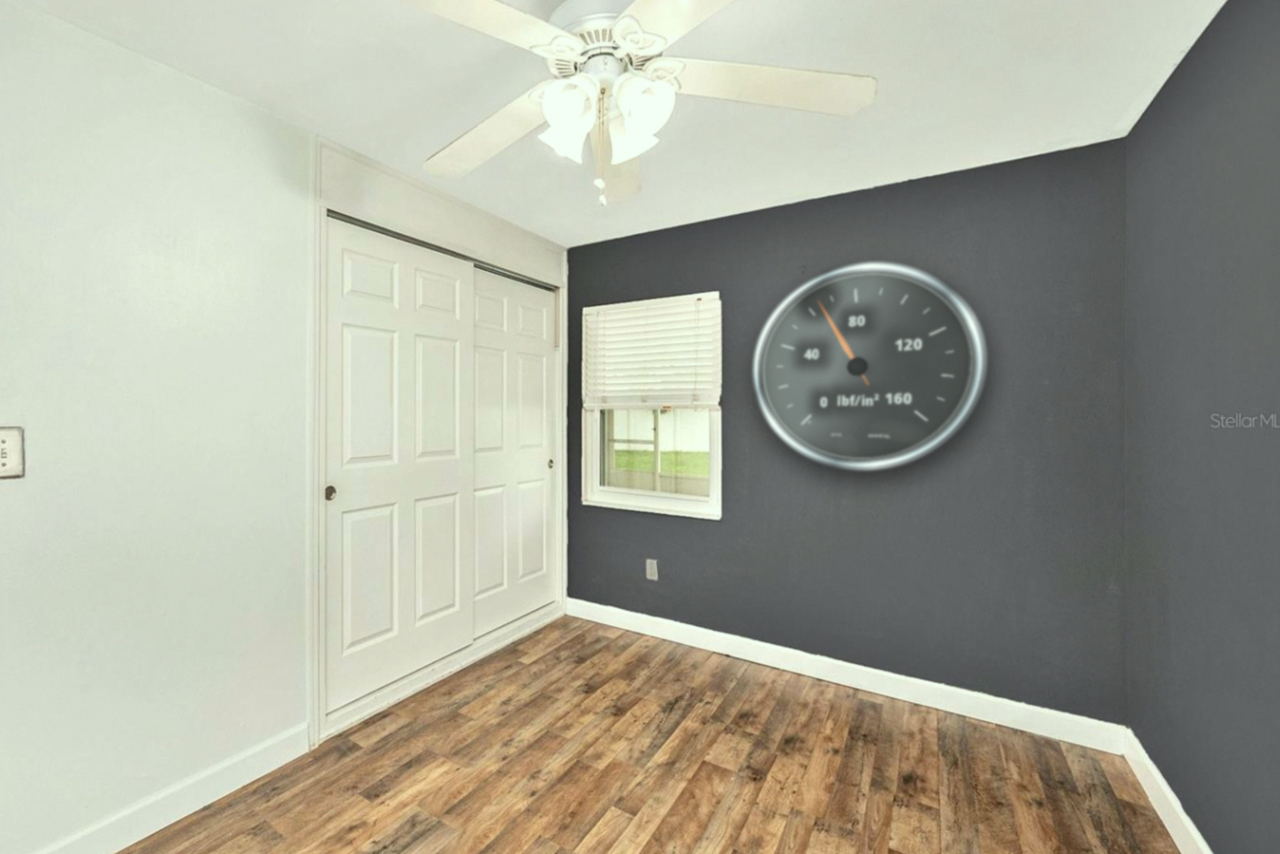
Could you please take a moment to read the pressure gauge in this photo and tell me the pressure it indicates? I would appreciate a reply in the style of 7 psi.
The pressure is 65 psi
